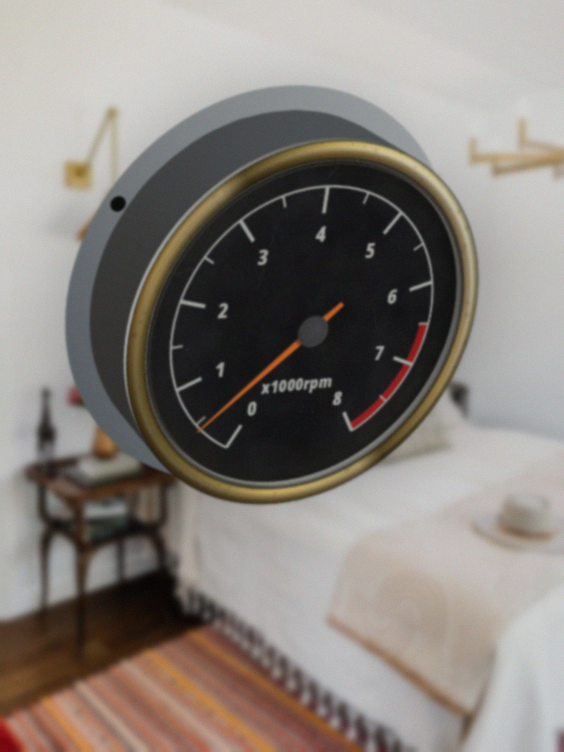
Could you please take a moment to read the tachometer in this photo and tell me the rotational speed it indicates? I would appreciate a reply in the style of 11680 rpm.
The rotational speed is 500 rpm
